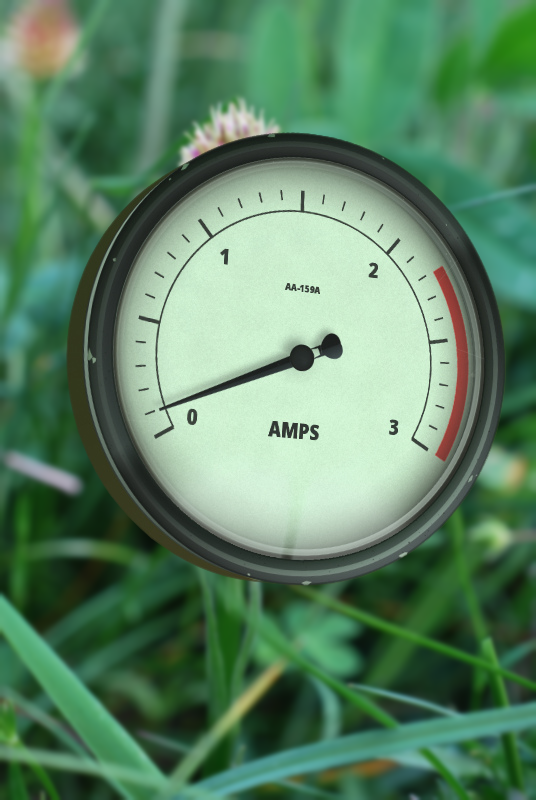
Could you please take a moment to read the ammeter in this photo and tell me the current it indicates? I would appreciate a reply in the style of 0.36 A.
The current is 0.1 A
